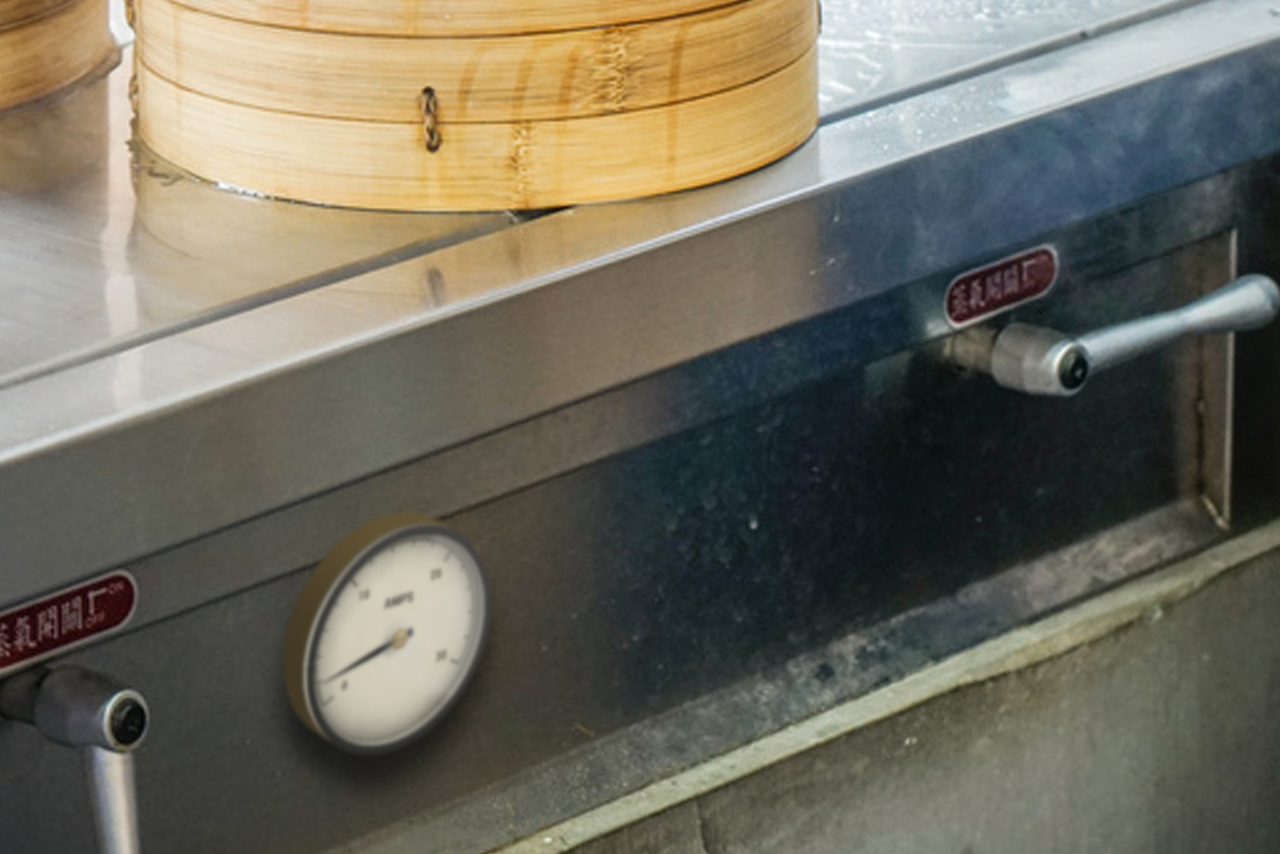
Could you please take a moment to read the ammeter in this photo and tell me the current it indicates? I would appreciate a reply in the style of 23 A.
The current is 2 A
